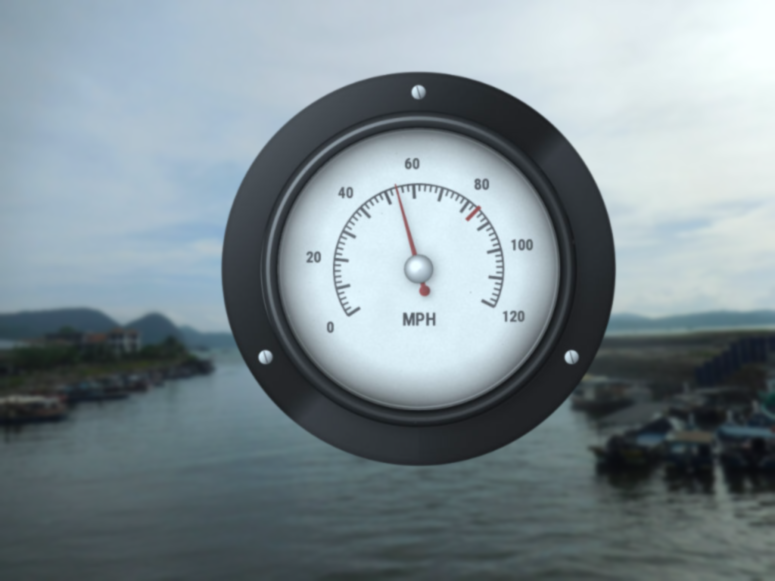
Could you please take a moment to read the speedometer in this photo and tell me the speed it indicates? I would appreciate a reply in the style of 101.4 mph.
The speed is 54 mph
